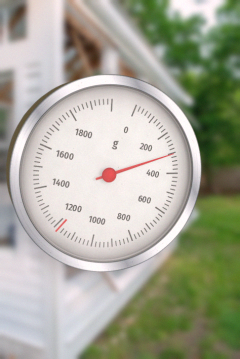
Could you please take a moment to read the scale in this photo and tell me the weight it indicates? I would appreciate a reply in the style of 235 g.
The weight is 300 g
